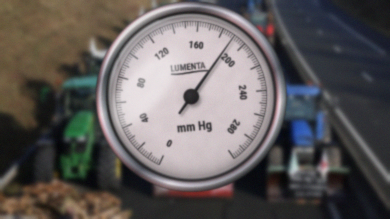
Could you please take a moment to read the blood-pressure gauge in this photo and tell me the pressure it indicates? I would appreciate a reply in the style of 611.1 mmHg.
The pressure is 190 mmHg
